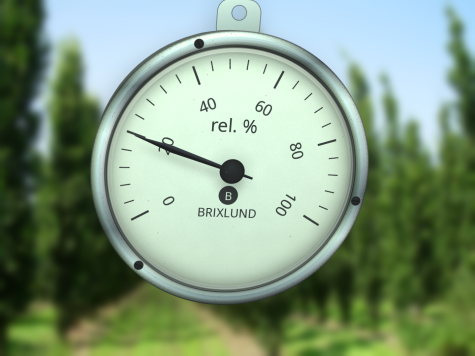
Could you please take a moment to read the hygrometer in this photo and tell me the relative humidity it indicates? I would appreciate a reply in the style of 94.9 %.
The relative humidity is 20 %
